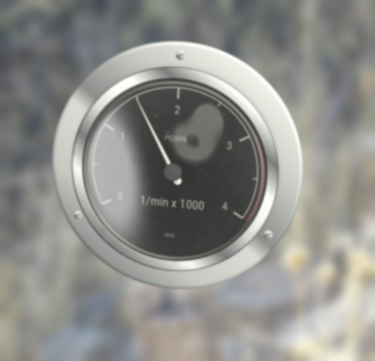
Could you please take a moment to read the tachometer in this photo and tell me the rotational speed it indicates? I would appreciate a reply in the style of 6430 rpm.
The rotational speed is 1500 rpm
